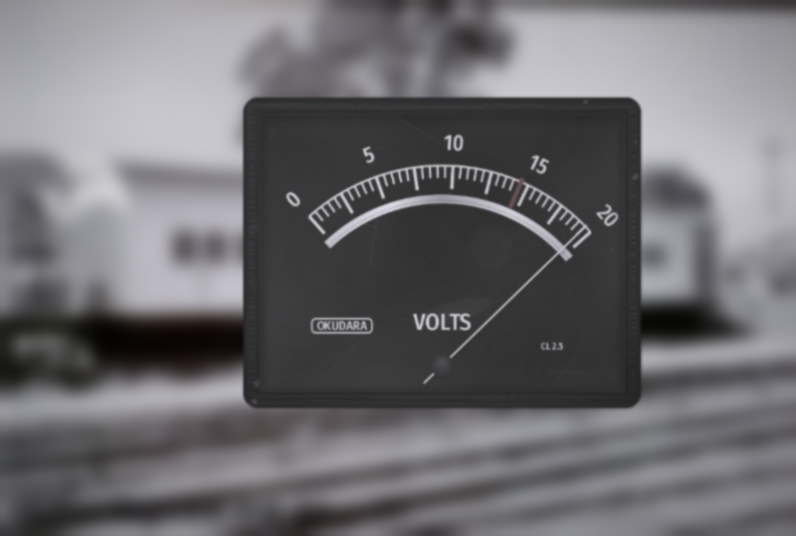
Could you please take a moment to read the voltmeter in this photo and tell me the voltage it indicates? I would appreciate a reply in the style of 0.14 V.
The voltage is 19.5 V
